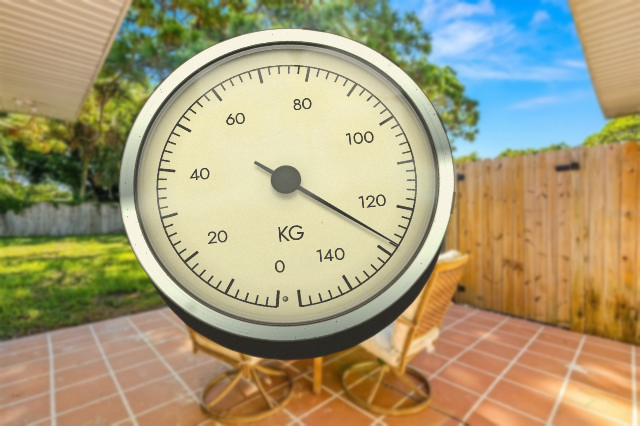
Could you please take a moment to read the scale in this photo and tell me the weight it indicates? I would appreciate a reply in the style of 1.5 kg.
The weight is 128 kg
